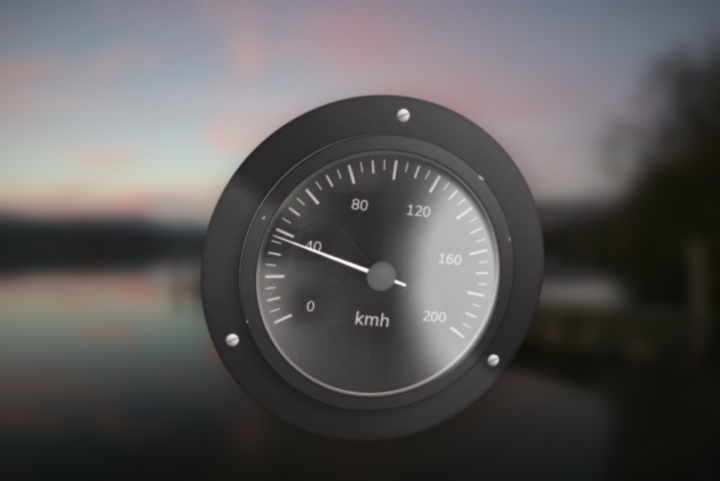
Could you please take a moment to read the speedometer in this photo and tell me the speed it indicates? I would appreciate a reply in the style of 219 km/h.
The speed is 37.5 km/h
